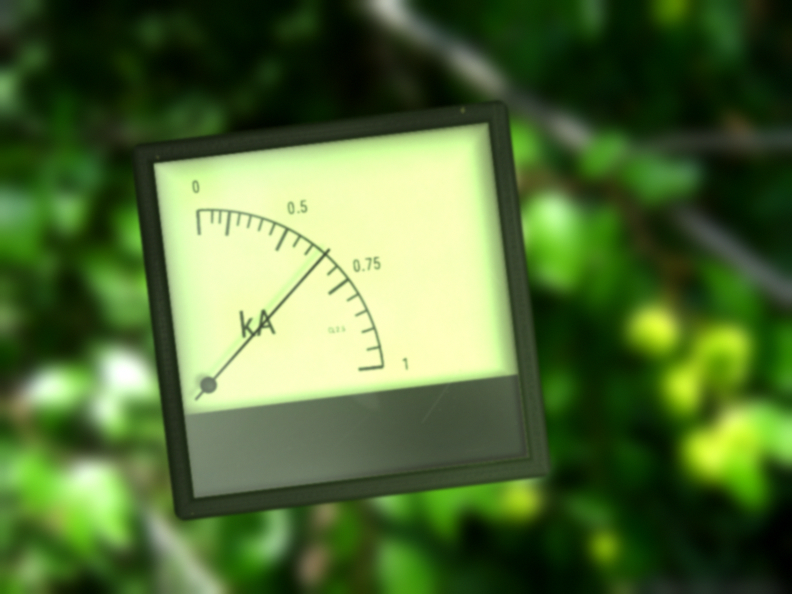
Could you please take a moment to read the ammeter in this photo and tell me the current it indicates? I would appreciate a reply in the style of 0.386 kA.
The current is 0.65 kA
